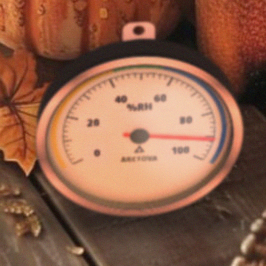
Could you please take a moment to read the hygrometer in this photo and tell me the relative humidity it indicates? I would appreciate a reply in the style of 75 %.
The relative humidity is 90 %
